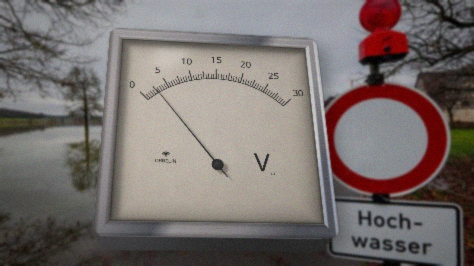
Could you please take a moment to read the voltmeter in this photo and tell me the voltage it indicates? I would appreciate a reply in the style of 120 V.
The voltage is 2.5 V
